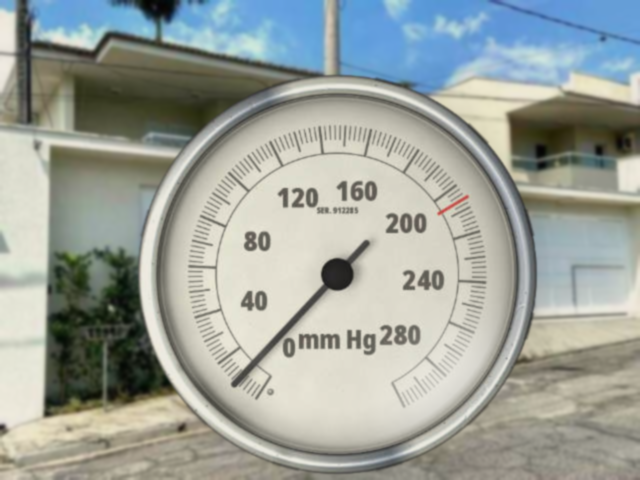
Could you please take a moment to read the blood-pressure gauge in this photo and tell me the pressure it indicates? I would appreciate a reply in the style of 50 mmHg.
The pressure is 10 mmHg
